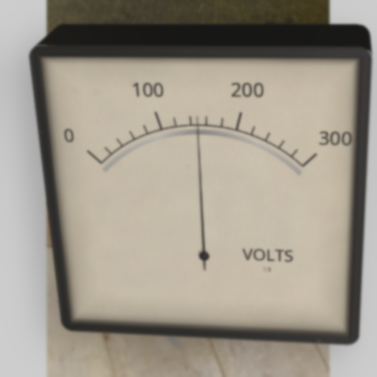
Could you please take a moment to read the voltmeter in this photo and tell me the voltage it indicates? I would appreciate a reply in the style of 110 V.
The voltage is 150 V
